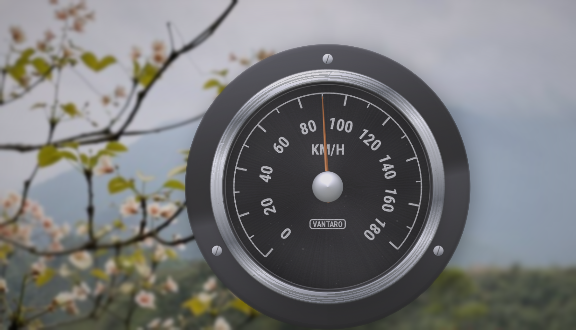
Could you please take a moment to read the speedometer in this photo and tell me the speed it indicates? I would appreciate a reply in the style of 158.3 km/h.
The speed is 90 km/h
